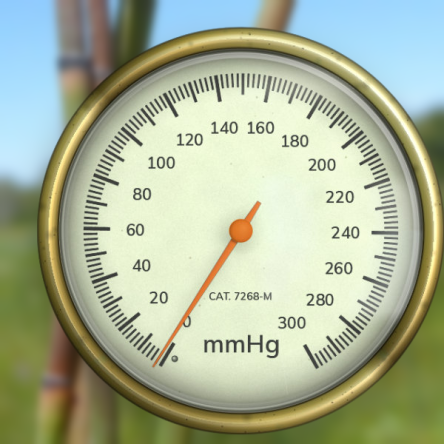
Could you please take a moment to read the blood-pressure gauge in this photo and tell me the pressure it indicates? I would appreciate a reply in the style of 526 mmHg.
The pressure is 2 mmHg
